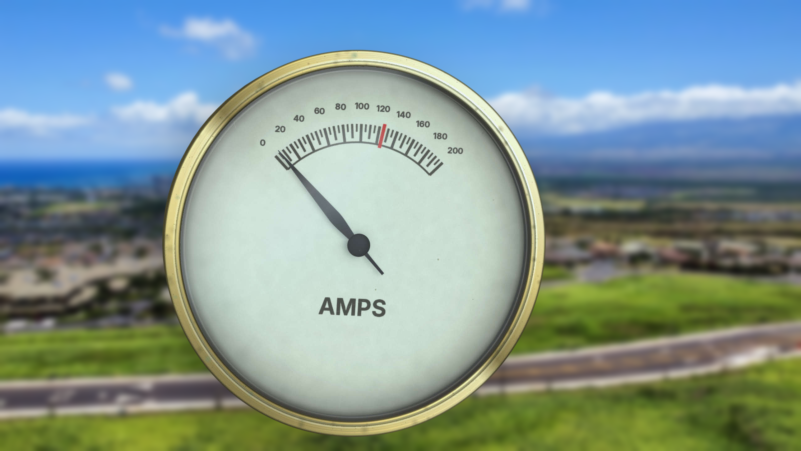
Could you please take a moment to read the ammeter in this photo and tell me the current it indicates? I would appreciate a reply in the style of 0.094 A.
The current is 5 A
